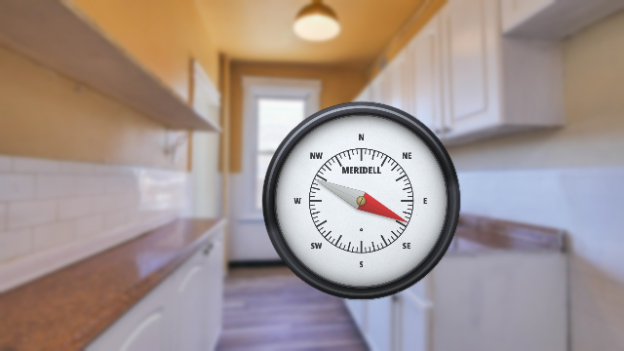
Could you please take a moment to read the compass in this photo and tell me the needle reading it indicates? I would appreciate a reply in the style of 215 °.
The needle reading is 115 °
